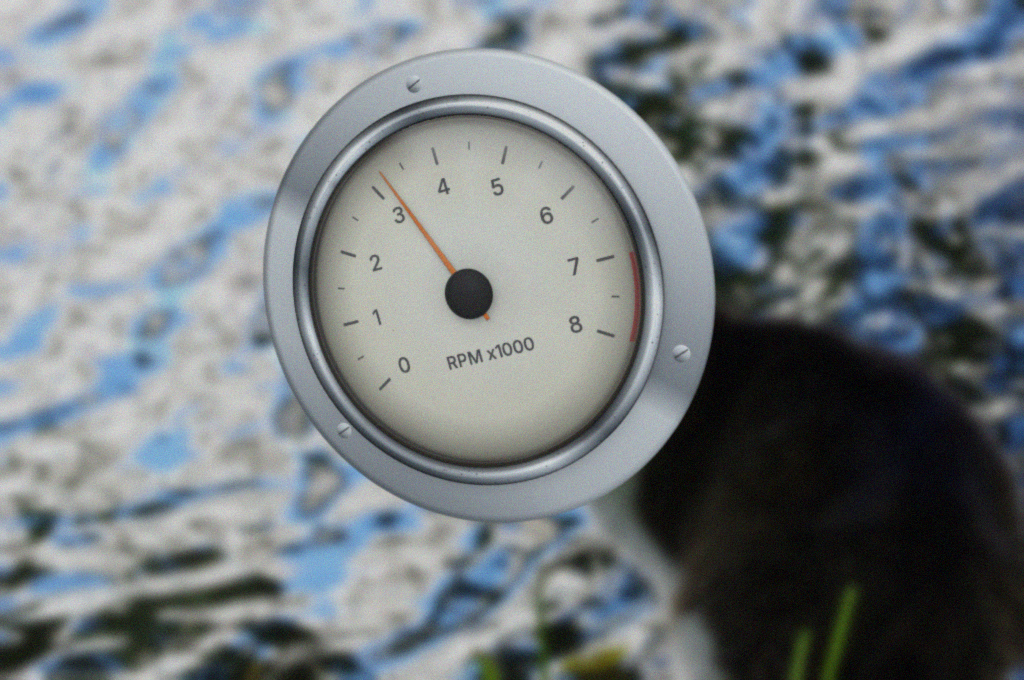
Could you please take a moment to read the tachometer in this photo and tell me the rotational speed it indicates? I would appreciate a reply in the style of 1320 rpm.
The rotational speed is 3250 rpm
